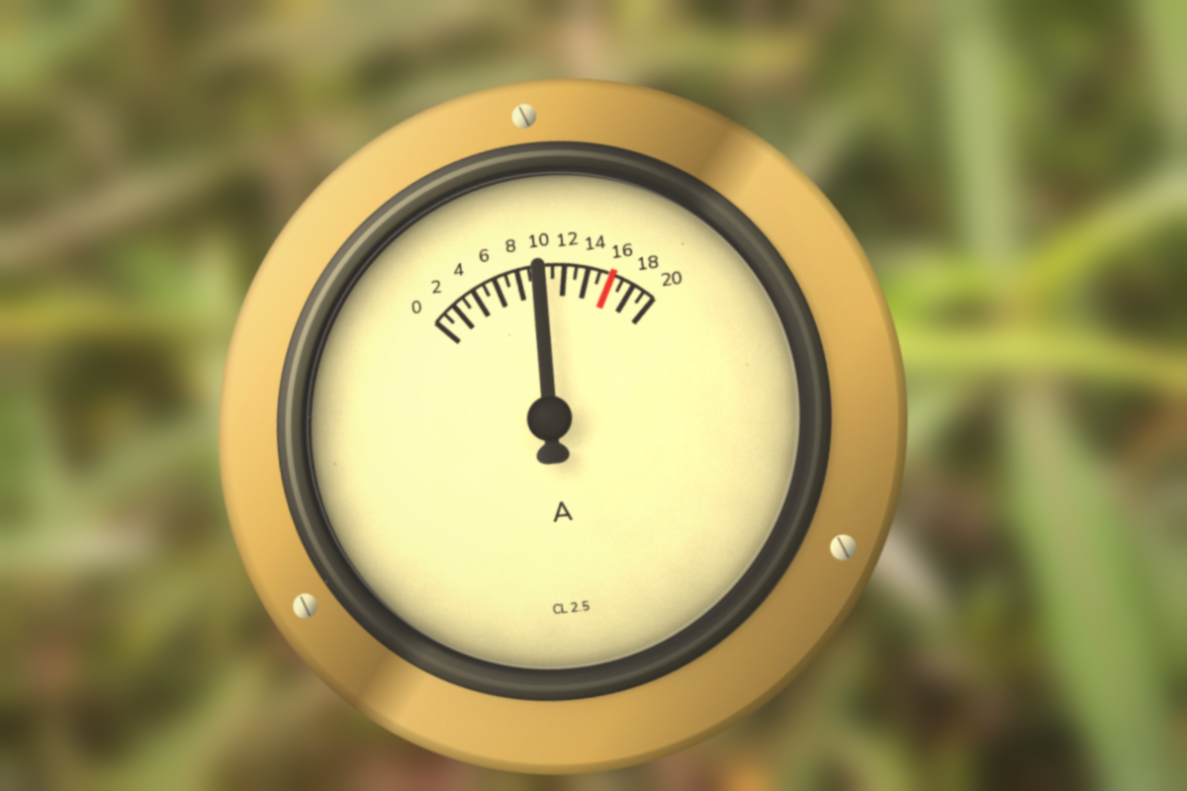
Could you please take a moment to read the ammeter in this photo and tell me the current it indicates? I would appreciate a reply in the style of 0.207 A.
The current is 10 A
